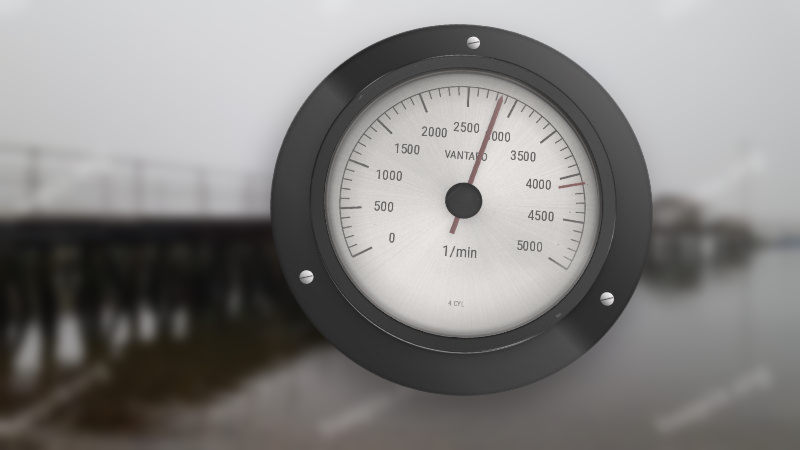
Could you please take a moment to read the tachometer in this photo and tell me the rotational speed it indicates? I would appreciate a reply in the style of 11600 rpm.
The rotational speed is 2850 rpm
